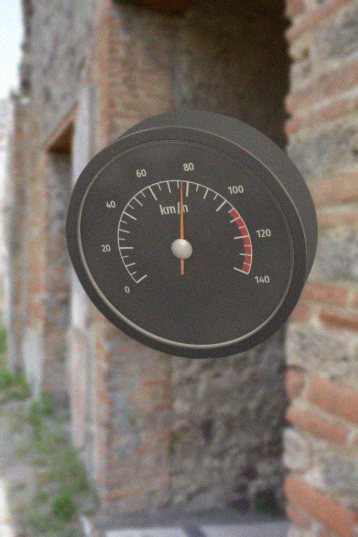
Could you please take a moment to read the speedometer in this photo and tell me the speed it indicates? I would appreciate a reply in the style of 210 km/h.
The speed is 77.5 km/h
